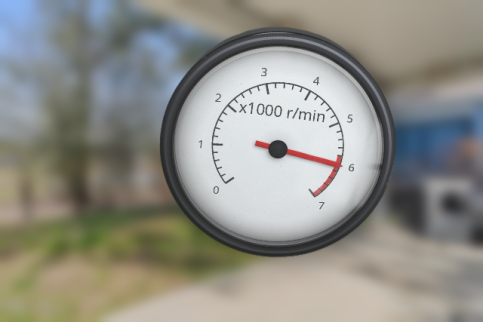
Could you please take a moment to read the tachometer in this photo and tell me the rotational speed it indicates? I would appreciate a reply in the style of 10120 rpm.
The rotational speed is 6000 rpm
